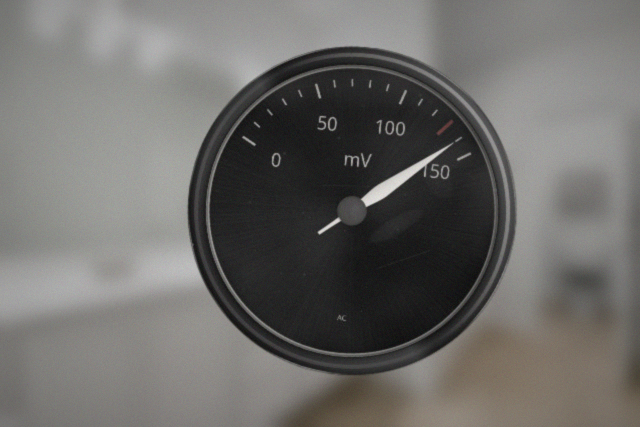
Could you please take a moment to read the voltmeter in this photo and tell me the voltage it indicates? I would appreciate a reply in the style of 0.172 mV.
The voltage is 140 mV
